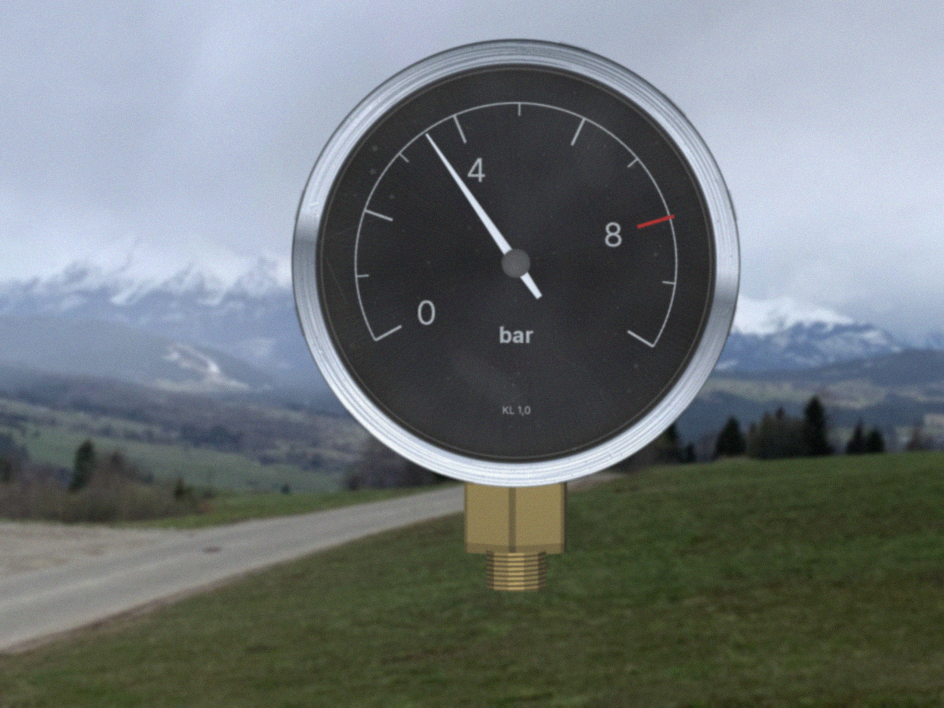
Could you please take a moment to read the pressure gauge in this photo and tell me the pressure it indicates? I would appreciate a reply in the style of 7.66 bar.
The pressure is 3.5 bar
